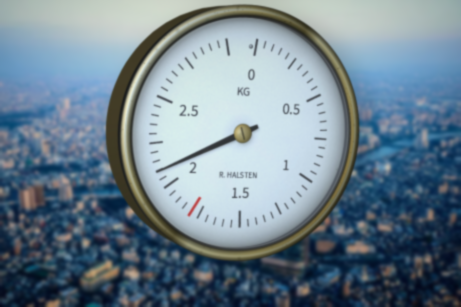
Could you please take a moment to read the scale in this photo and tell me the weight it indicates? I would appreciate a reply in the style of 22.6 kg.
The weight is 2.1 kg
